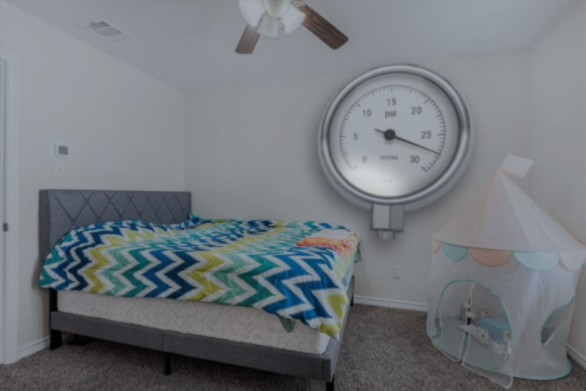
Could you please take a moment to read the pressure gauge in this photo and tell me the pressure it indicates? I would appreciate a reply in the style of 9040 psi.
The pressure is 27.5 psi
